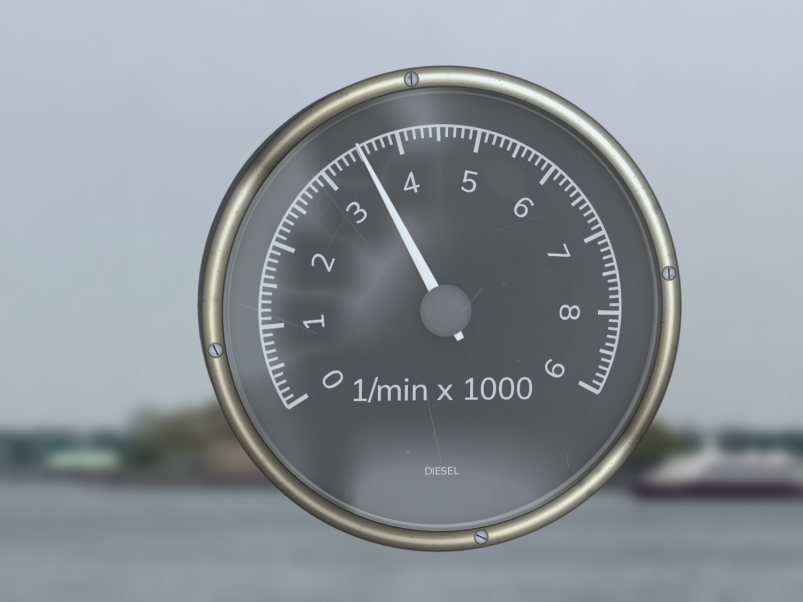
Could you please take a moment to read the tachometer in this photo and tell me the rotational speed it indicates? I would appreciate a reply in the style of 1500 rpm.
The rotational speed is 3500 rpm
